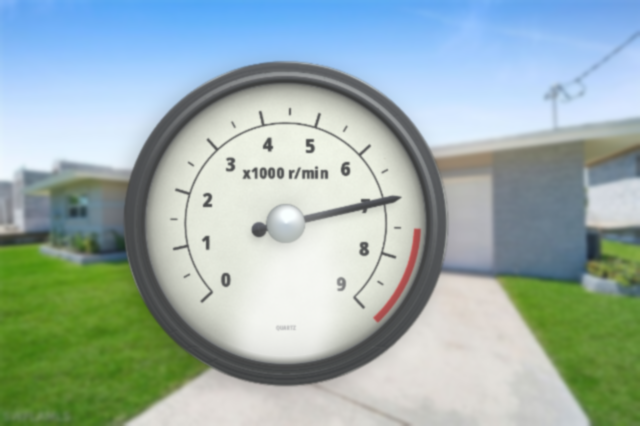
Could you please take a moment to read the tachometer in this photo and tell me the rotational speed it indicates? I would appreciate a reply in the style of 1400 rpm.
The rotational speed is 7000 rpm
